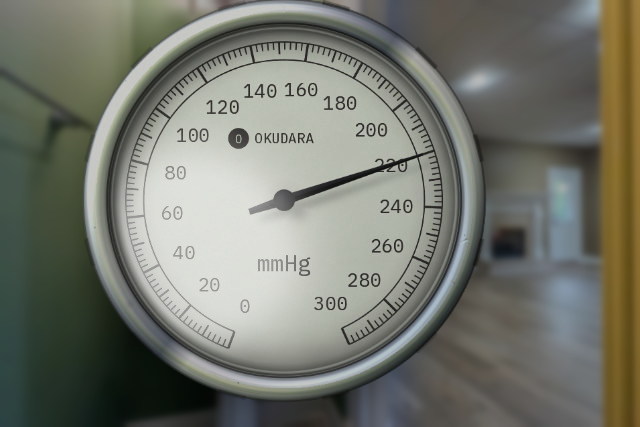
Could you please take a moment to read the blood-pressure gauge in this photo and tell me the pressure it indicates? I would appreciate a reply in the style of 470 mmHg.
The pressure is 220 mmHg
